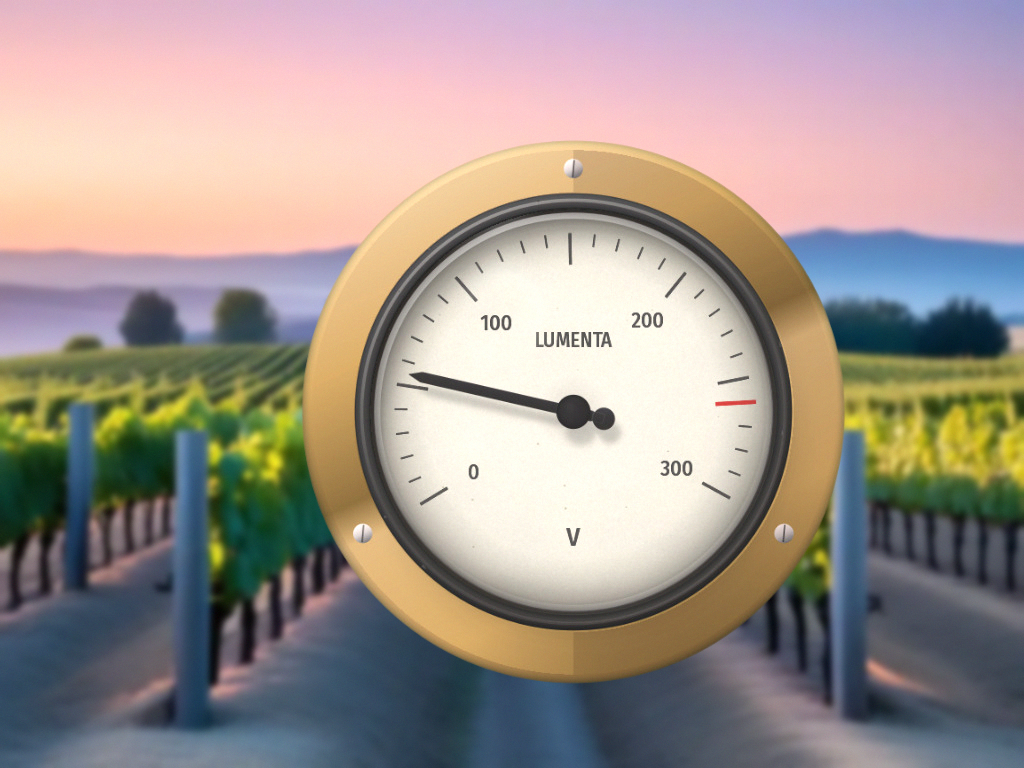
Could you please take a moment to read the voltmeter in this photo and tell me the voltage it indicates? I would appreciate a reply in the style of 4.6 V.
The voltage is 55 V
